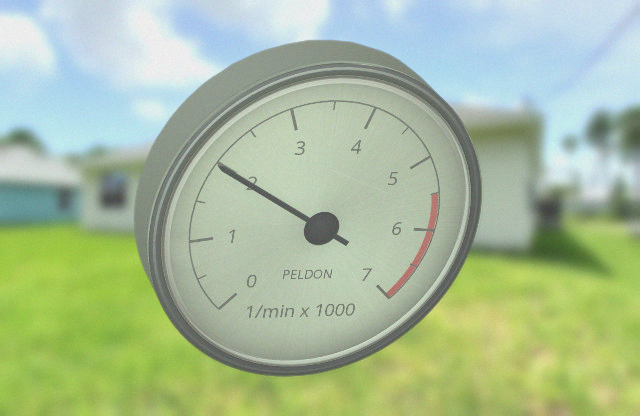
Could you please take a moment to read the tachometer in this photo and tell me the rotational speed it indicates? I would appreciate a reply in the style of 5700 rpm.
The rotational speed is 2000 rpm
